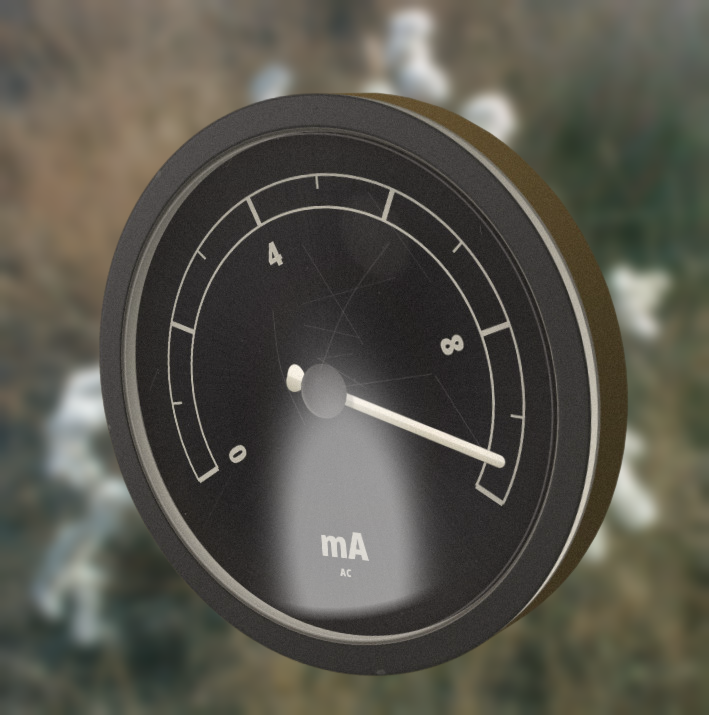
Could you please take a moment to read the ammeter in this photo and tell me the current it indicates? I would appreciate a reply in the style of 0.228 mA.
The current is 9.5 mA
